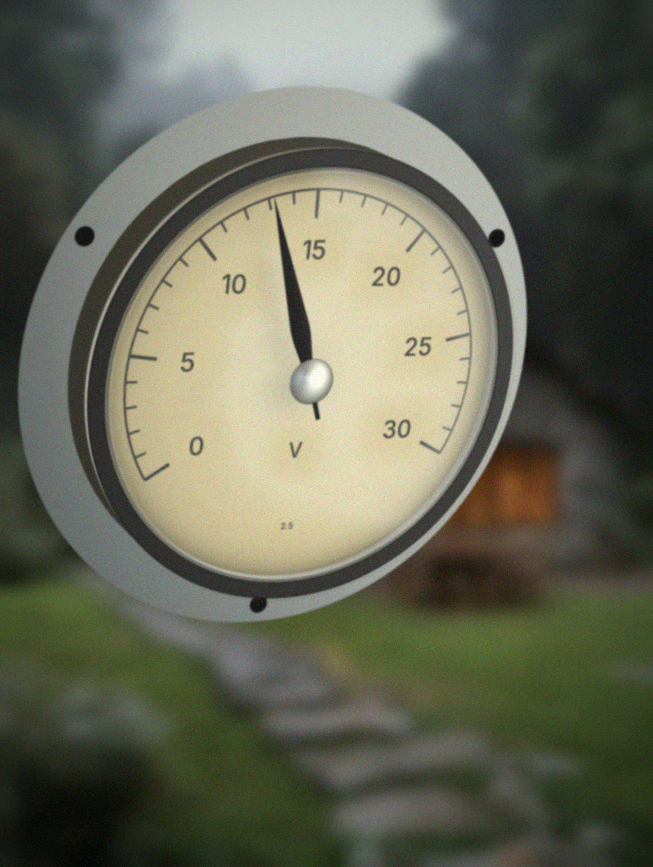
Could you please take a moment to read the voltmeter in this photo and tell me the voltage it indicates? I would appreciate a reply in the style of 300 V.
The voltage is 13 V
